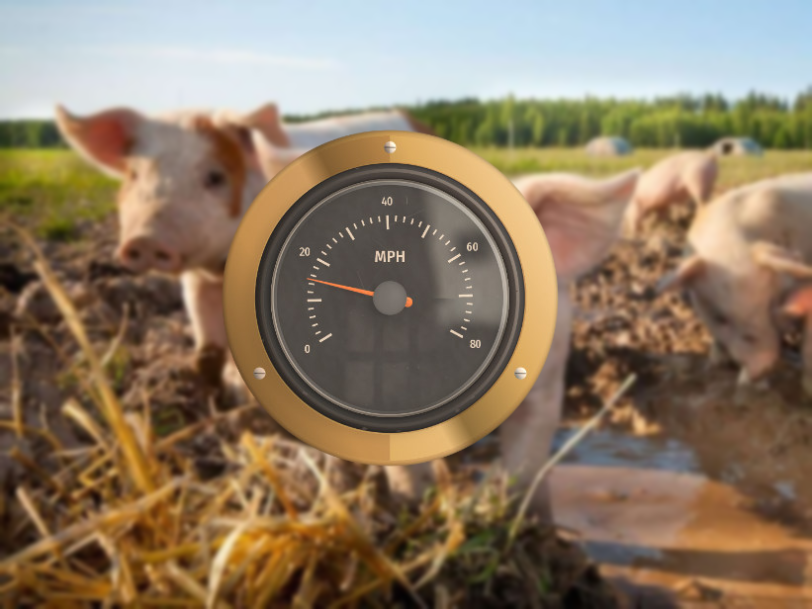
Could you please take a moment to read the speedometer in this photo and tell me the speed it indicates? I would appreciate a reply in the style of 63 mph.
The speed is 15 mph
